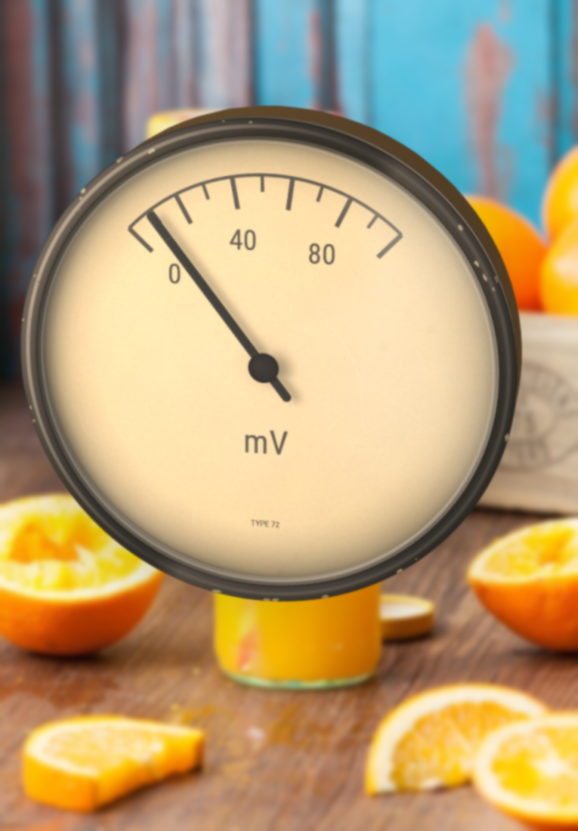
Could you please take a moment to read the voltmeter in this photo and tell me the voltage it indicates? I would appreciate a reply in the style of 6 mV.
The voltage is 10 mV
